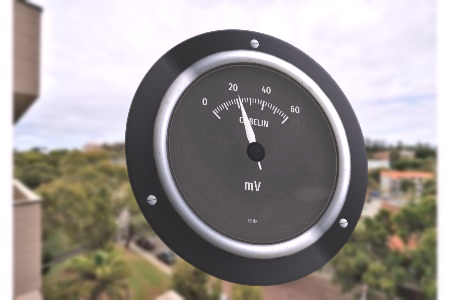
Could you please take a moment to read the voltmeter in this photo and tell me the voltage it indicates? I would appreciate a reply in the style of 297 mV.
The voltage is 20 mV
